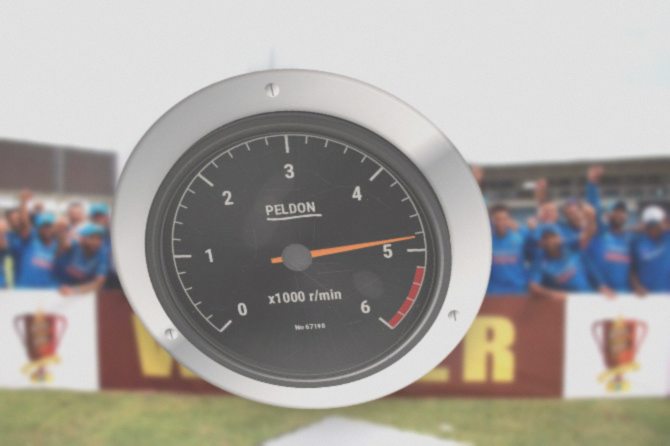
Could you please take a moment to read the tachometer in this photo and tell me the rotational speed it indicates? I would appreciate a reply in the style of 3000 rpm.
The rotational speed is 4800 rpm
